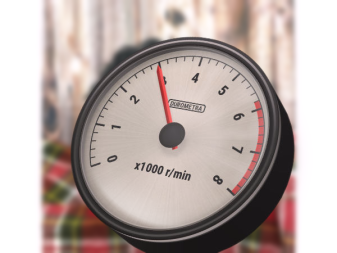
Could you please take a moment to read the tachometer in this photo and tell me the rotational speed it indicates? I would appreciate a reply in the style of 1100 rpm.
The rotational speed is 3000 rpm
